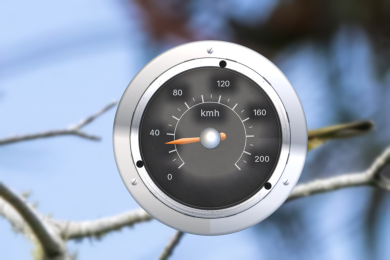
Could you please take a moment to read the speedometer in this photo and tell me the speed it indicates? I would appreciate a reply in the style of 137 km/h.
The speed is 30 km/h
